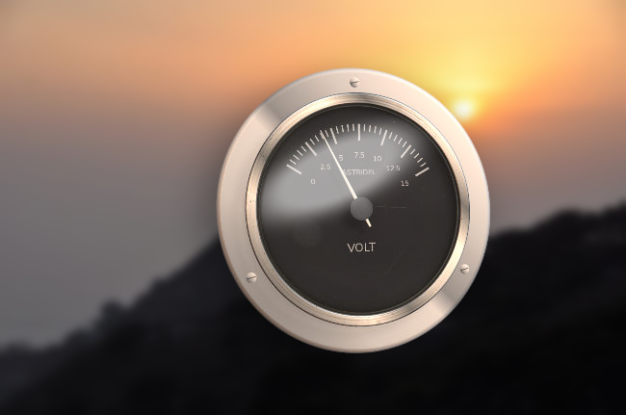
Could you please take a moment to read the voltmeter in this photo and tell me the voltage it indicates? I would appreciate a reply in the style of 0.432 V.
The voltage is 4 V
